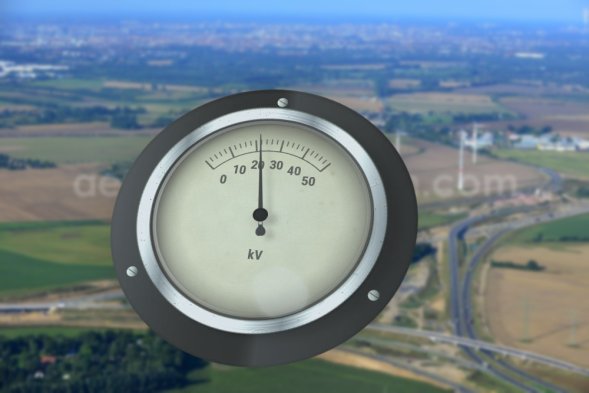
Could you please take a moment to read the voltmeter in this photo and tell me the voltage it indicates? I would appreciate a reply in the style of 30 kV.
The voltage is 22 kV
